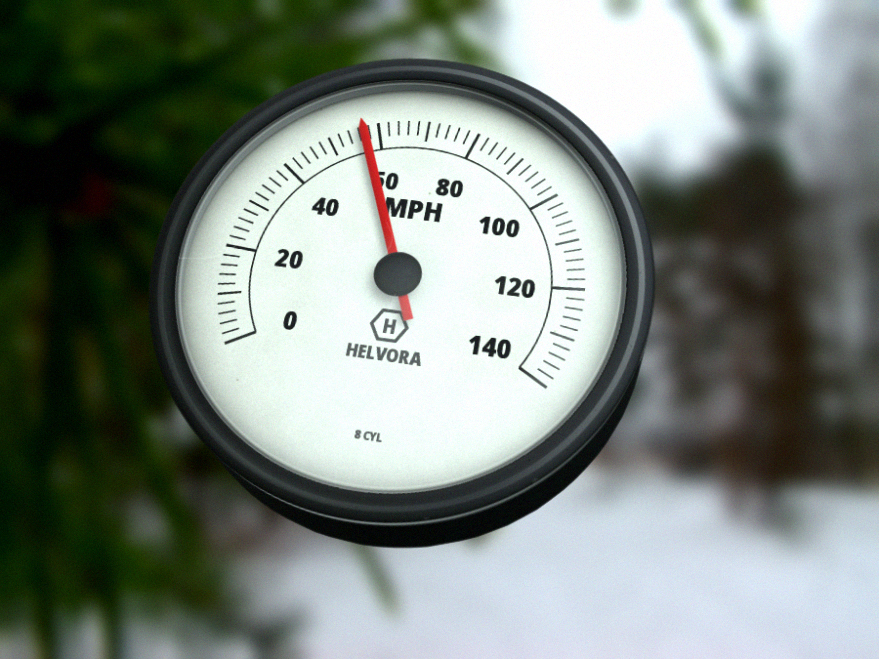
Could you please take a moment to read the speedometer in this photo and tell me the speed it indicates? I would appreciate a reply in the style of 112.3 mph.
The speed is 57 mph
